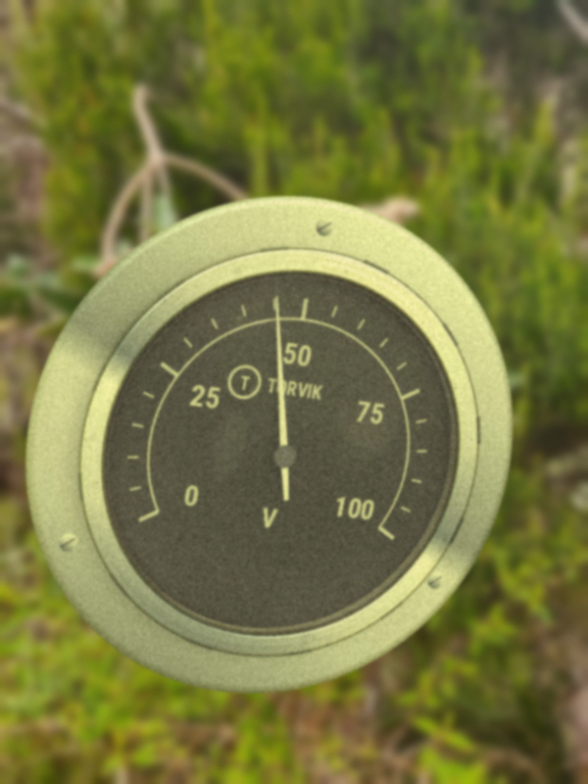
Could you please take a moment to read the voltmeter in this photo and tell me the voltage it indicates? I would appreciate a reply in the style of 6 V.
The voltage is 45 V
